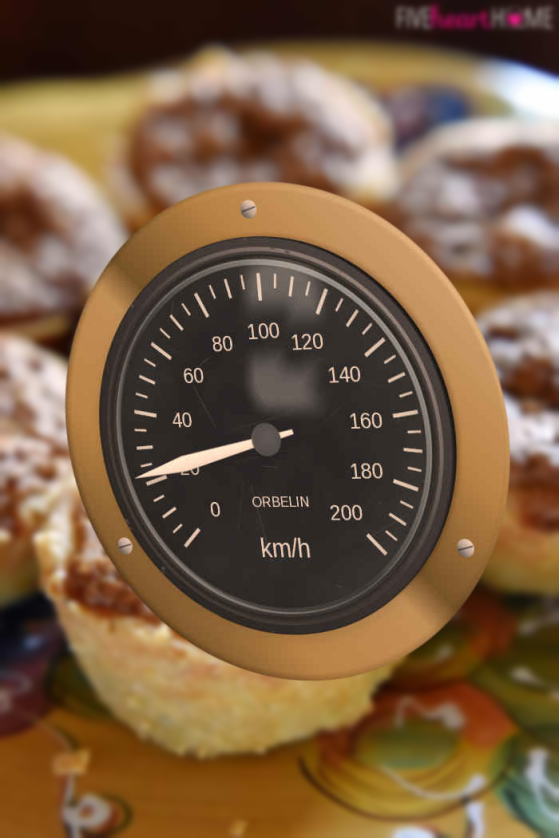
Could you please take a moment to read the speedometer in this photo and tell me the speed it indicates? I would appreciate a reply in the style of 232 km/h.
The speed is 22.5 km/h
